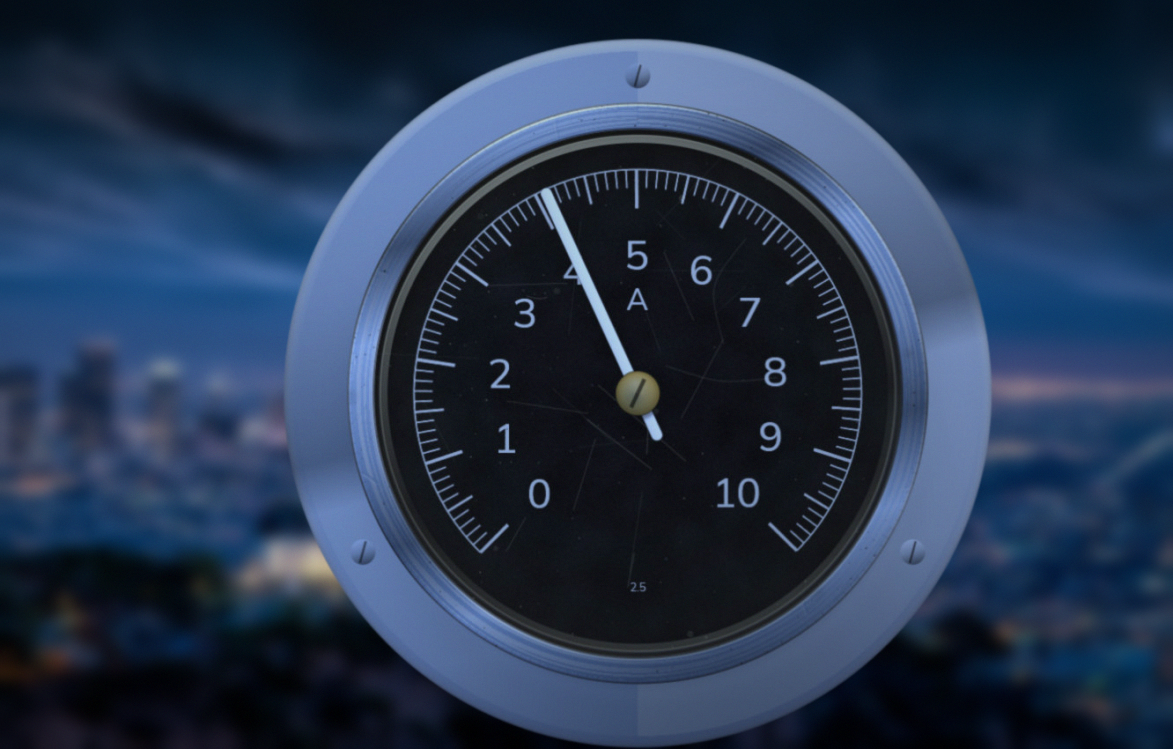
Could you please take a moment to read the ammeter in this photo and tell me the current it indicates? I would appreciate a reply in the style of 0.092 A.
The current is 4.1 A
